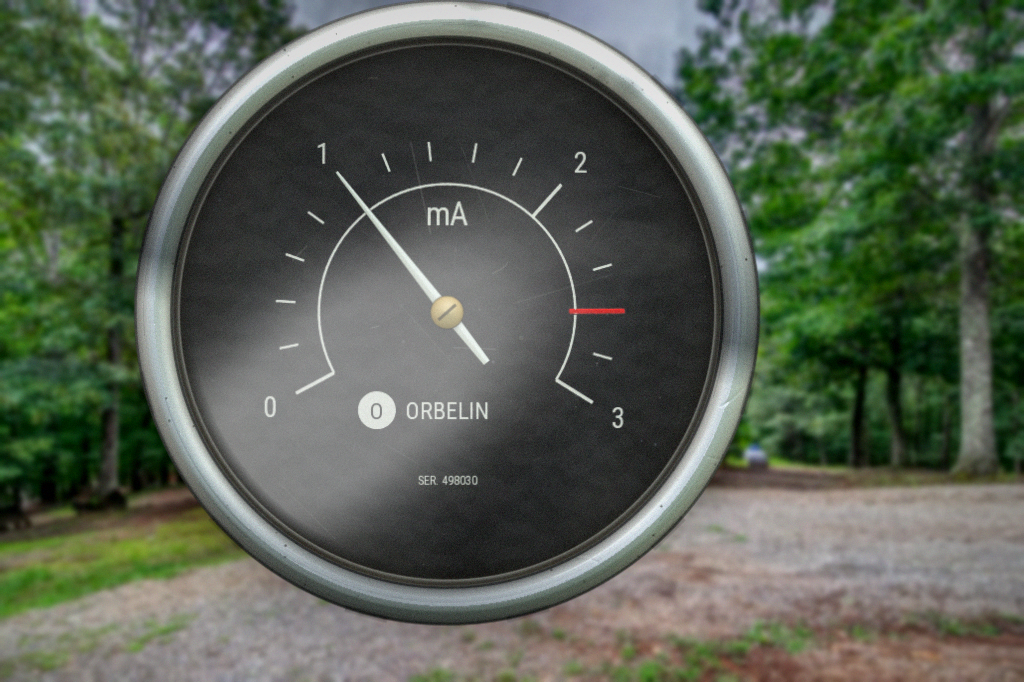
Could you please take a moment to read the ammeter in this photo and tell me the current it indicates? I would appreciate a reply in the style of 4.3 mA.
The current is 1 mA
